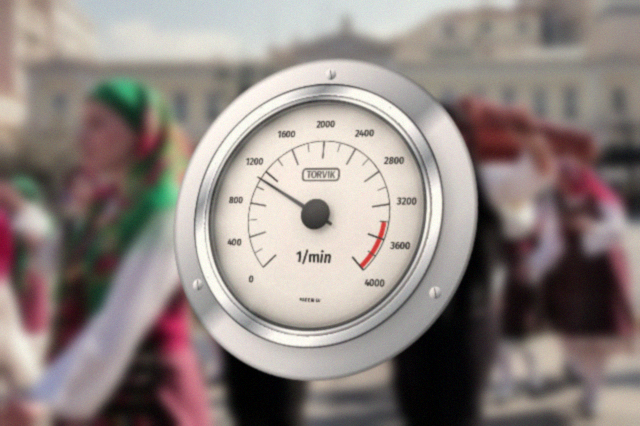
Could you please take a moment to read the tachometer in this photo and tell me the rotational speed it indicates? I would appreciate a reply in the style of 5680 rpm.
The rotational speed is 1100 rpm
